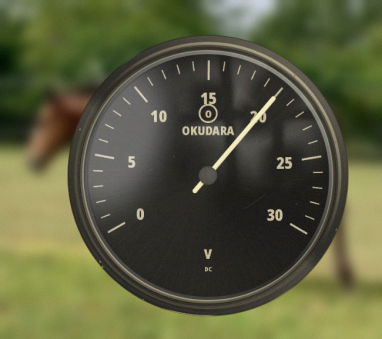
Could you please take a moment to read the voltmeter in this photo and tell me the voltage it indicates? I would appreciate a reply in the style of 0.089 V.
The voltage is 20 V
